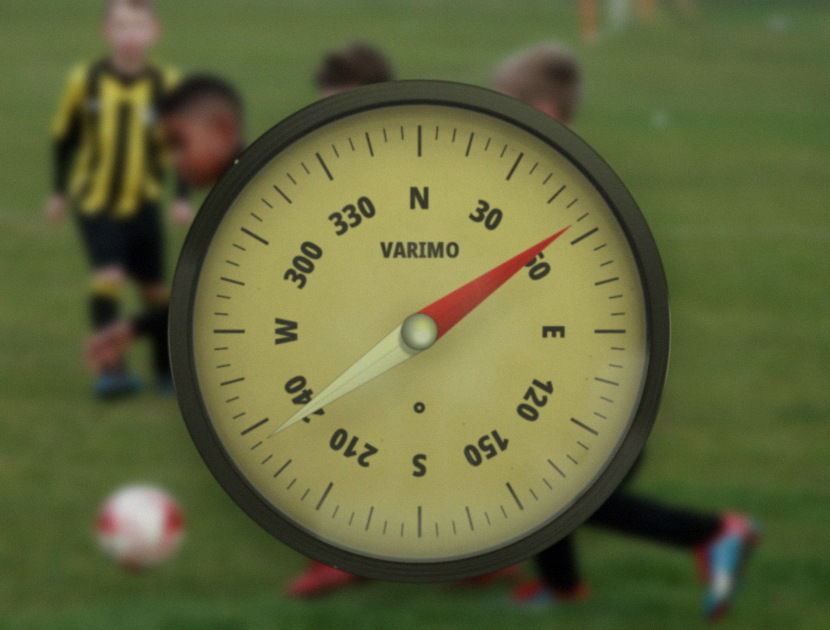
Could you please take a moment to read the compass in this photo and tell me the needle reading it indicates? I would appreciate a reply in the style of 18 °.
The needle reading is 55 °
